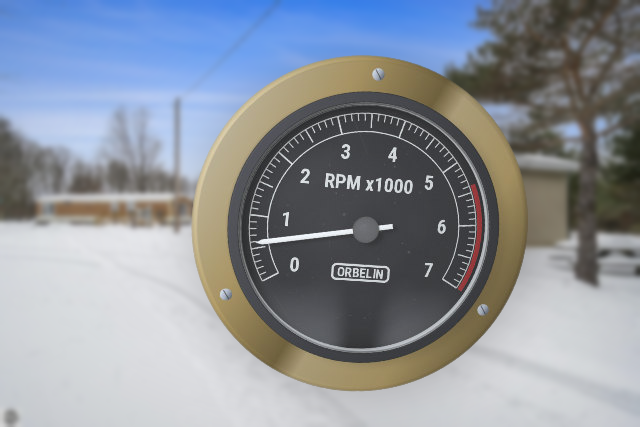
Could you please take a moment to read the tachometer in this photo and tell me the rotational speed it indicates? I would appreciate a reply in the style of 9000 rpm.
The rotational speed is 600 rpm
